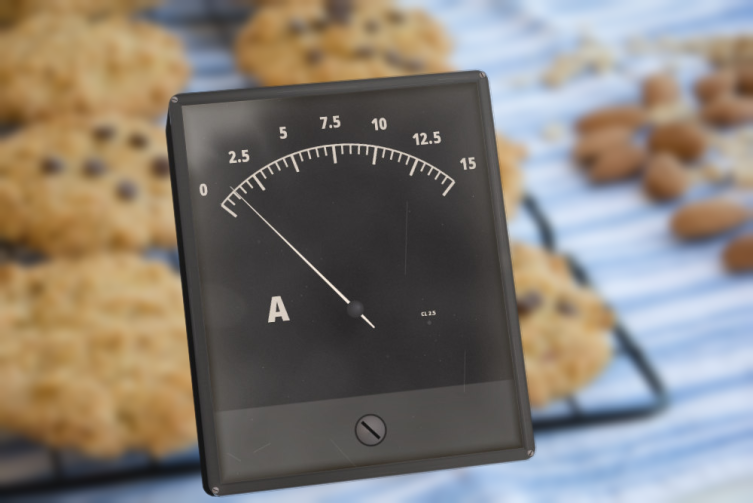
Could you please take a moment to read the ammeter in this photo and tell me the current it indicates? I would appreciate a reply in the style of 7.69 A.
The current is 1 A
